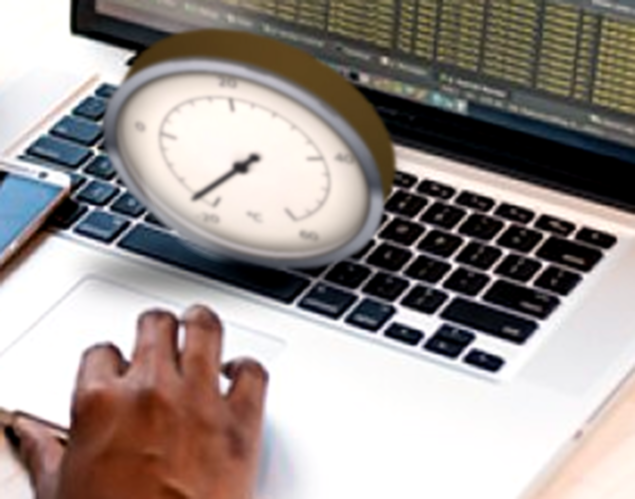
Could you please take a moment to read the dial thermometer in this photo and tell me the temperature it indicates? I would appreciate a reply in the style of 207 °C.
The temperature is -16 °C
